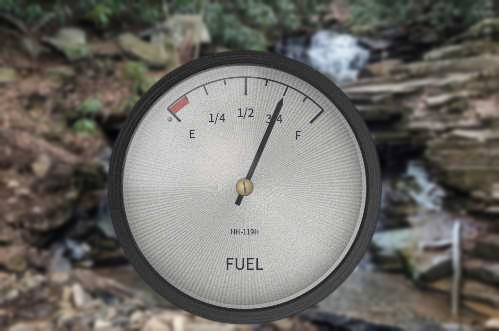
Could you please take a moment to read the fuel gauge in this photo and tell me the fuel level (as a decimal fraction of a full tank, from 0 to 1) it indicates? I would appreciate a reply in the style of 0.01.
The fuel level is 0.75
